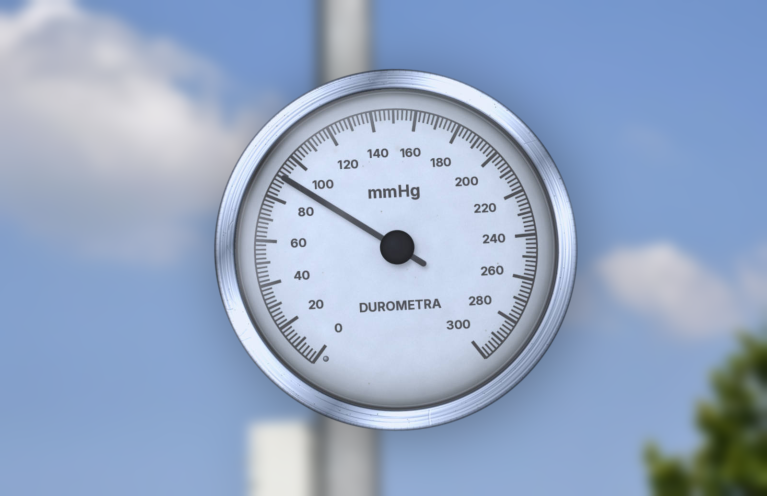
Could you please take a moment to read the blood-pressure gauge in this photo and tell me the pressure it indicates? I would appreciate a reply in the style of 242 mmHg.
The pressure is 90 mmHg
